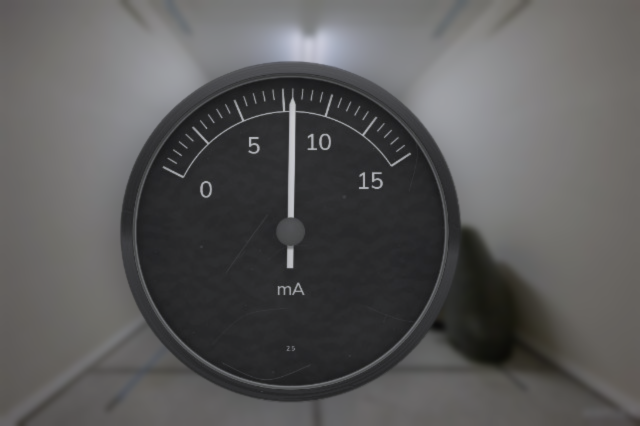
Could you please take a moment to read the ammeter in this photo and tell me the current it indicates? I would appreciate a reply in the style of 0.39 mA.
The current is 8 mA
